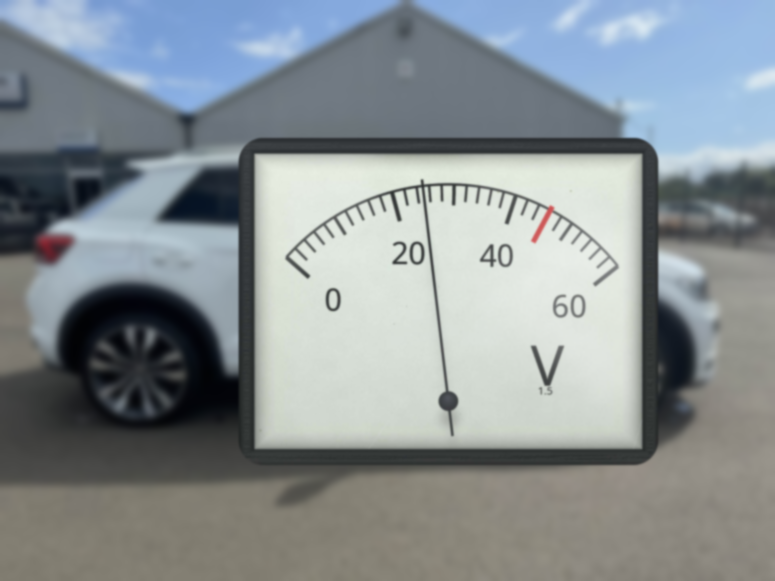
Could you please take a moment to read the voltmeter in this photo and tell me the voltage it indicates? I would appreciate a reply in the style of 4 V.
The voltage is 25 V
